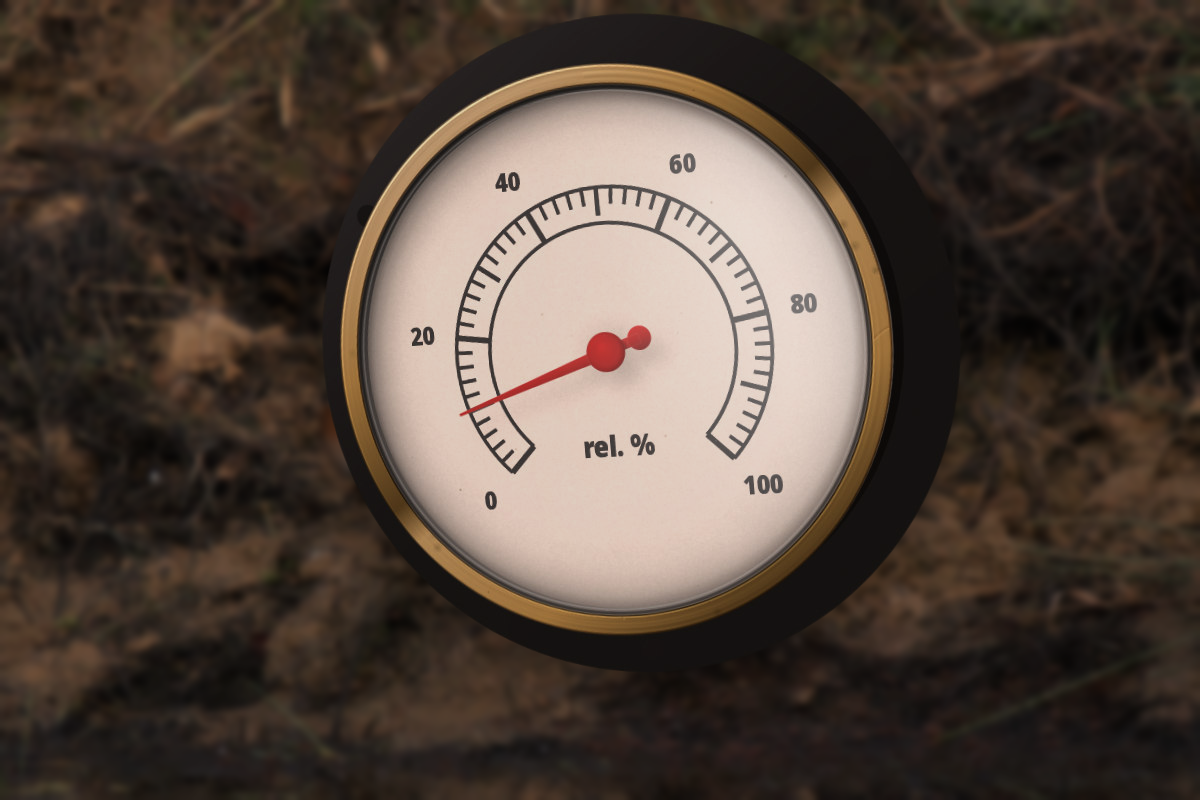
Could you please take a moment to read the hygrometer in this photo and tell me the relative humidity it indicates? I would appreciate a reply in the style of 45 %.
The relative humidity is 10 %
